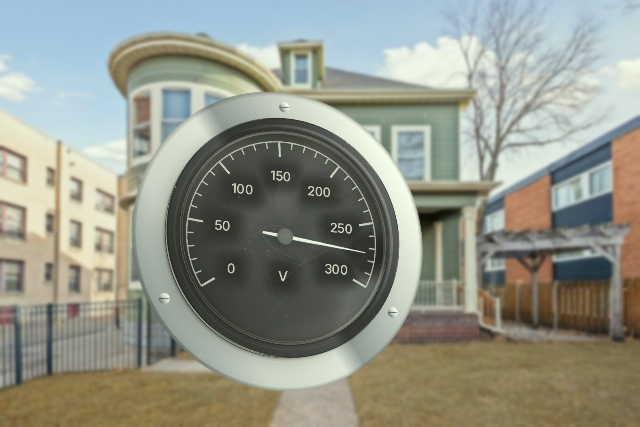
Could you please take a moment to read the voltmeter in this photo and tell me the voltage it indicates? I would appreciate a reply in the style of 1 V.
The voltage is 275 V
